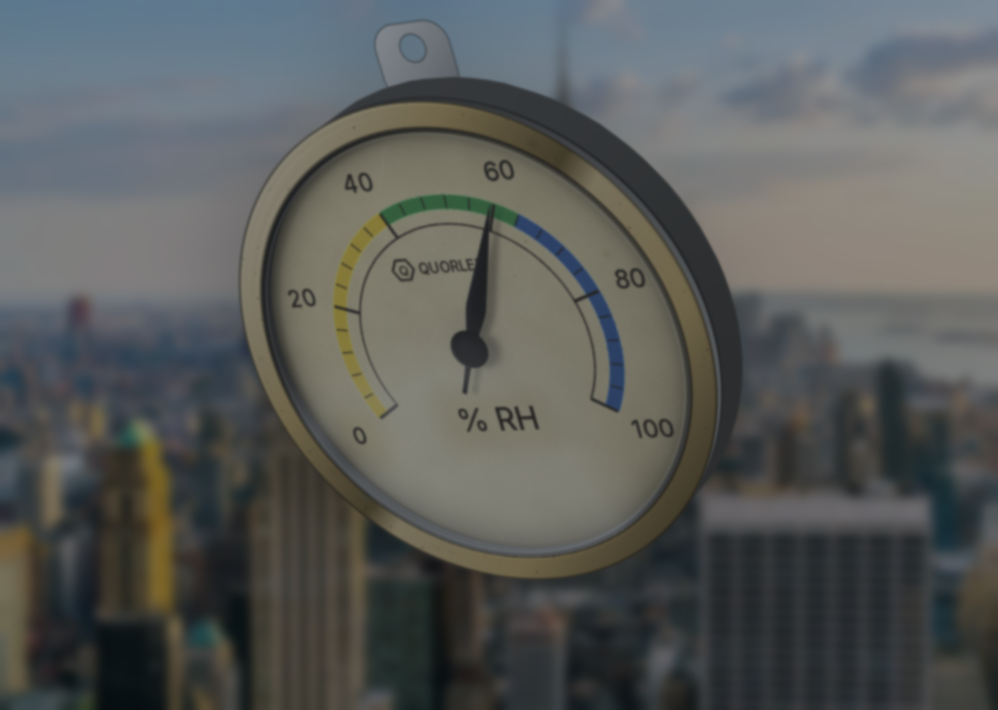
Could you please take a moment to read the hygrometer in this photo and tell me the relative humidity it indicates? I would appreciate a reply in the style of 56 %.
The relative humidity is 60 %
